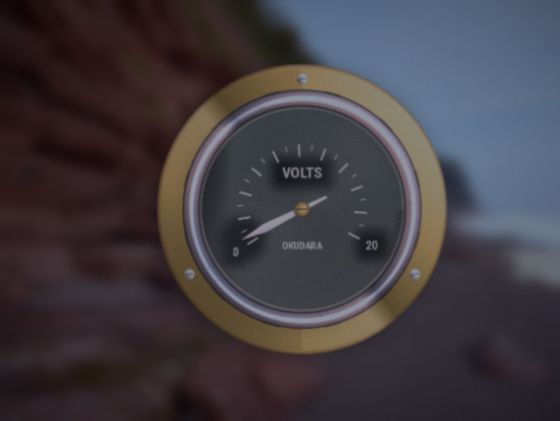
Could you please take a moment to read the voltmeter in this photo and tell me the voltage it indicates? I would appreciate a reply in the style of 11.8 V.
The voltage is 0.5 V
